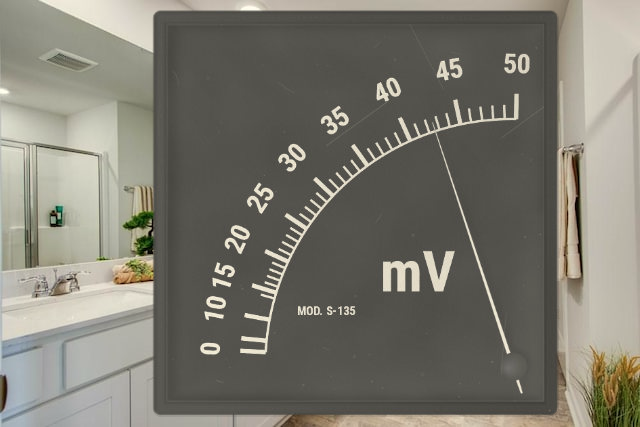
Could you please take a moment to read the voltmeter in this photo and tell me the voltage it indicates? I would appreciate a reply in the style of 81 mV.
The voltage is 42.5 mV
